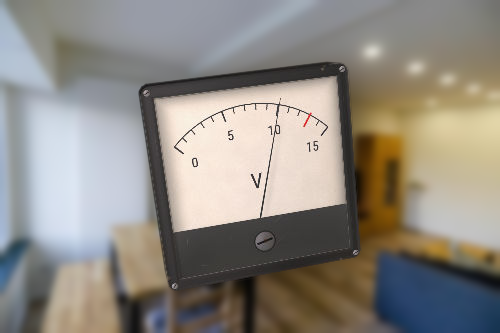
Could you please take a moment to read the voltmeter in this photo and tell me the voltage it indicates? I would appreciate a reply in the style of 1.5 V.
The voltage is 10 V
